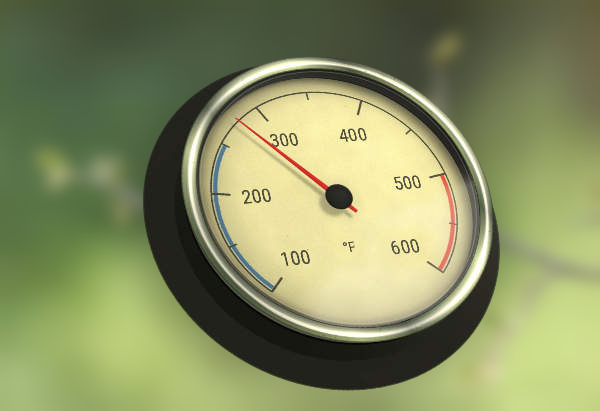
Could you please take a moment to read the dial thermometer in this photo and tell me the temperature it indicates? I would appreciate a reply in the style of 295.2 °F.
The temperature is 275 °F
